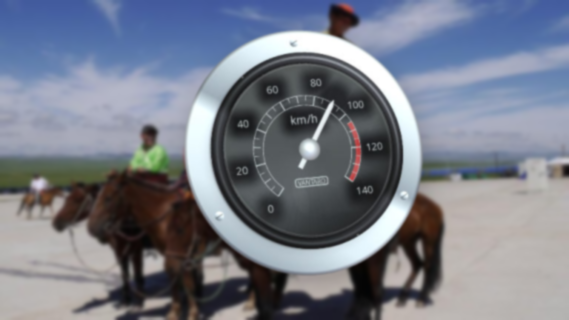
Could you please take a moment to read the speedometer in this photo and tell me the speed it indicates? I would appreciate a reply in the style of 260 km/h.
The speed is 90 km/h
